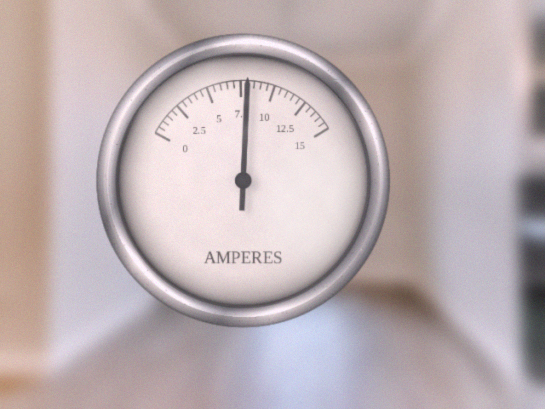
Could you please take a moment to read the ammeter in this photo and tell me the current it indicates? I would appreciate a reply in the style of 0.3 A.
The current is 8 A
